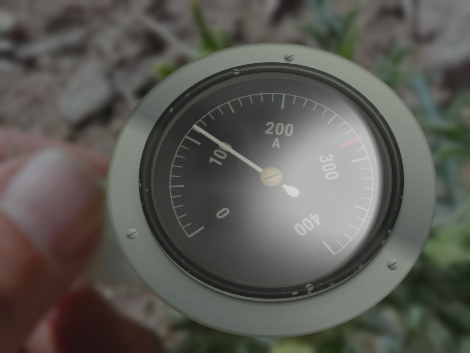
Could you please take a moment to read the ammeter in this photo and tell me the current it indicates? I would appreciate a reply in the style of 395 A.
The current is 110 A
